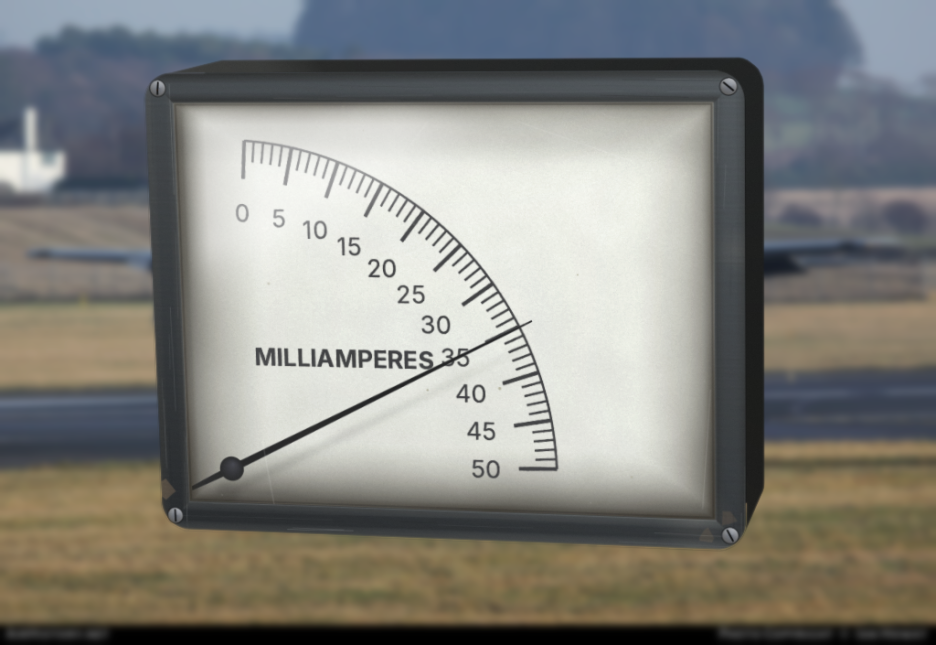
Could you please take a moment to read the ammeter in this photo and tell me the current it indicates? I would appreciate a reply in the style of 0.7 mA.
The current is 35 mA
